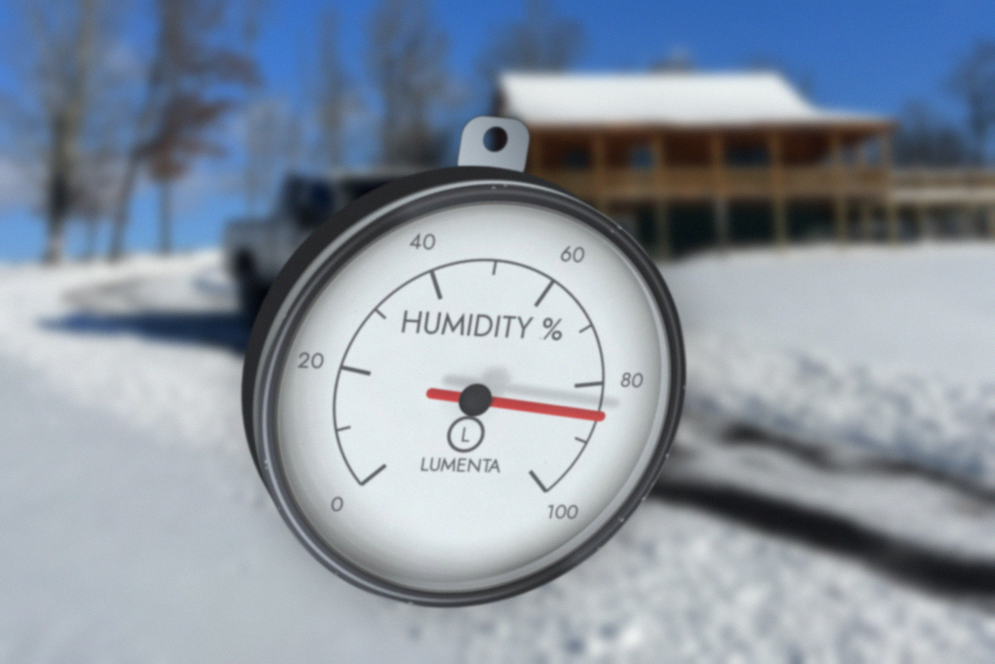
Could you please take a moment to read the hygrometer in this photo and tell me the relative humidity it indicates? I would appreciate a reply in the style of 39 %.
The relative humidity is 85 %
